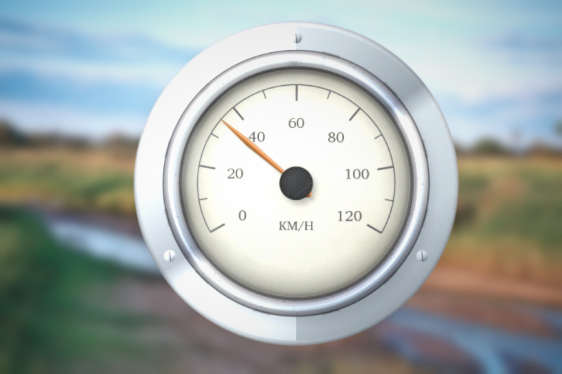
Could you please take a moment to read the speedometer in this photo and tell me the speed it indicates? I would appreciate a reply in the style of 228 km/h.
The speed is 35 km/h
